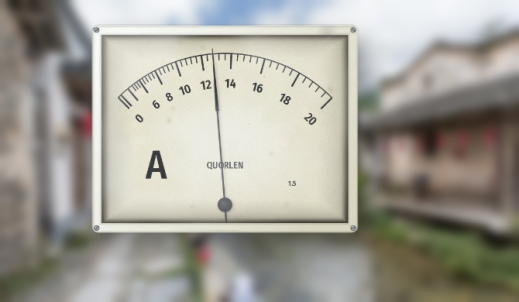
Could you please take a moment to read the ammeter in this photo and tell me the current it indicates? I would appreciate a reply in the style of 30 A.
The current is 12.8 A
